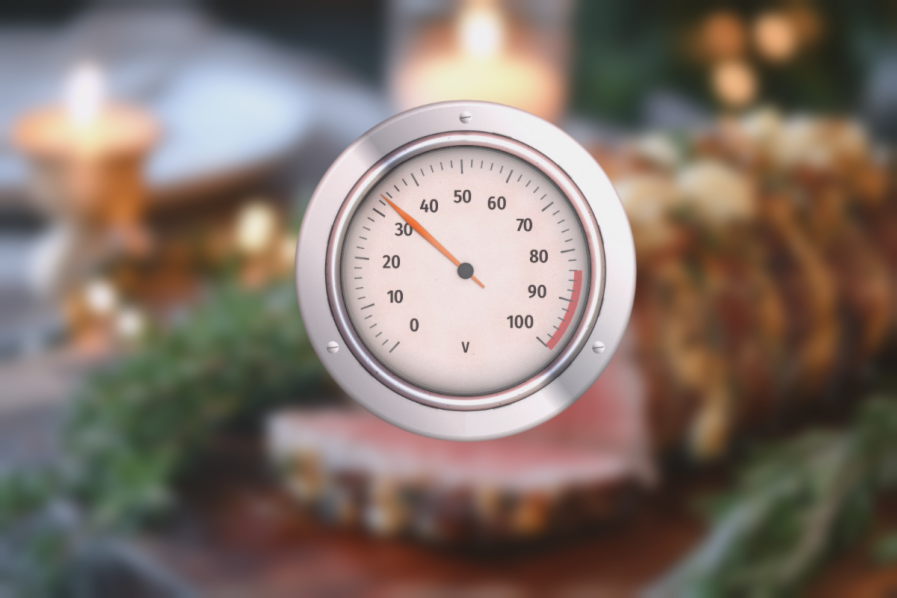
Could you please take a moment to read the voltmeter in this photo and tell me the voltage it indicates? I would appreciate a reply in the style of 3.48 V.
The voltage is 33 V
